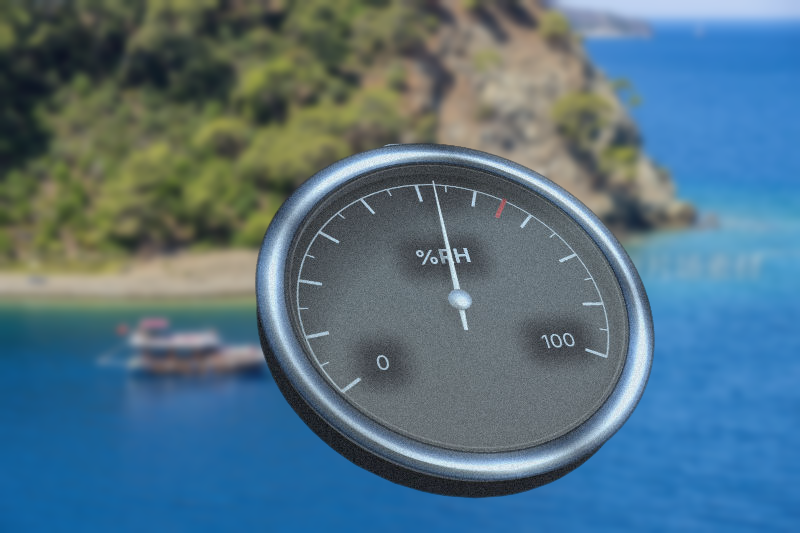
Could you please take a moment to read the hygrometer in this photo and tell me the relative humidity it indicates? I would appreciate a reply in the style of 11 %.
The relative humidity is 52.5 %
